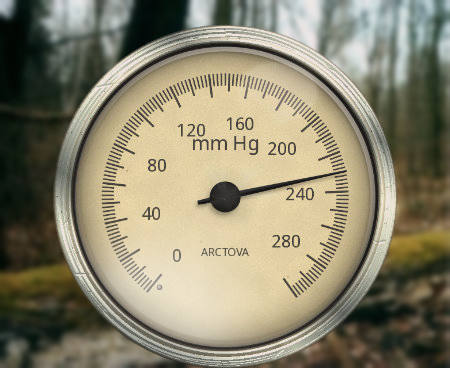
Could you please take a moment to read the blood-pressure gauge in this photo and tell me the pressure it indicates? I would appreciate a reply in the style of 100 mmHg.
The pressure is 230 mmHg
